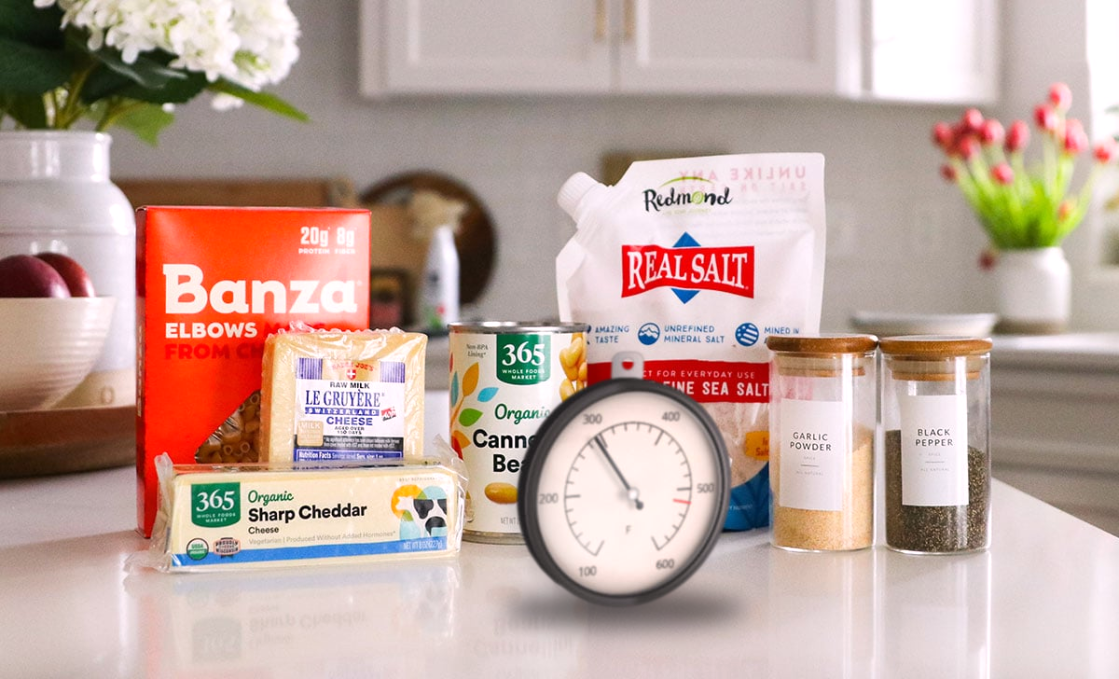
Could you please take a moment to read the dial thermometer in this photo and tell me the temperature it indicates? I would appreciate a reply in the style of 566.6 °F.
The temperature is 290 °F
